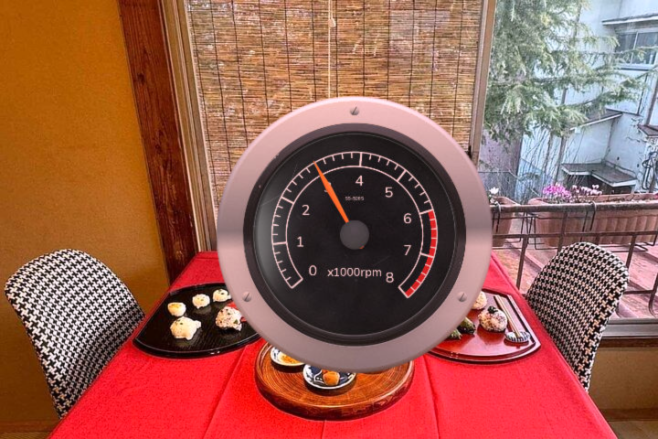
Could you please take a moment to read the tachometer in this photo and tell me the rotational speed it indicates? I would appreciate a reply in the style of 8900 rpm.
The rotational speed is 3000 rpm
